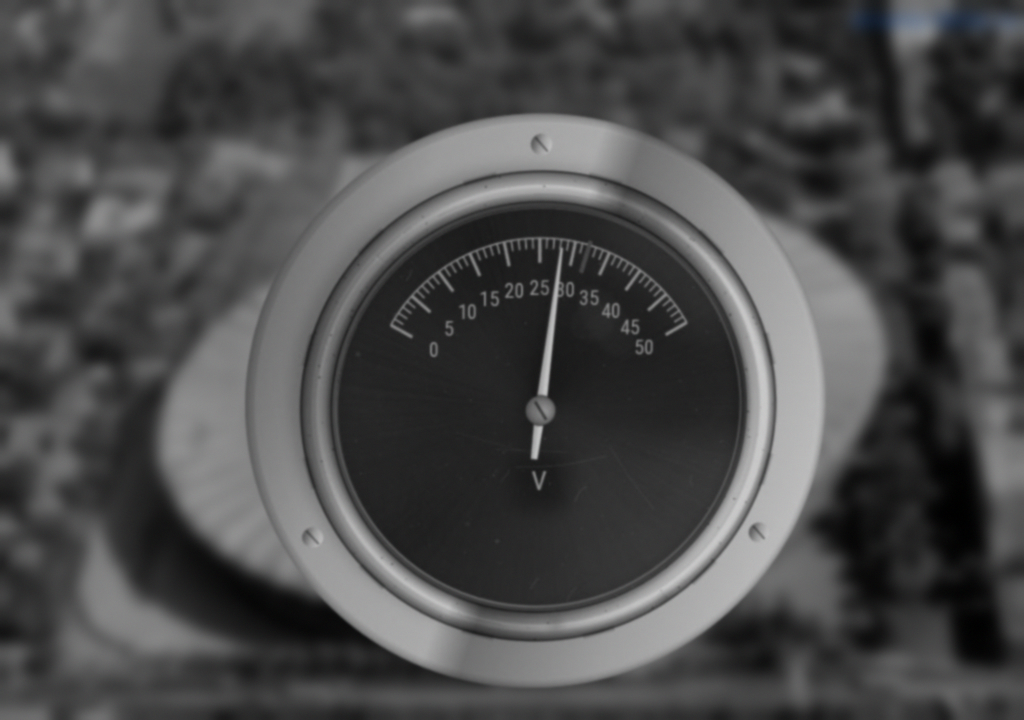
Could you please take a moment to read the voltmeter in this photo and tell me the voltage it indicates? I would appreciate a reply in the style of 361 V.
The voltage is 28 V
